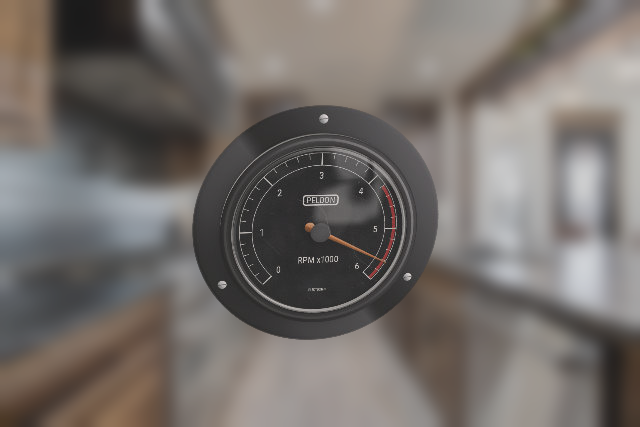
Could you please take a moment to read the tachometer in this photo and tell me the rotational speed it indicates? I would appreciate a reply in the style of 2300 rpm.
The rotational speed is 5600 rpm
